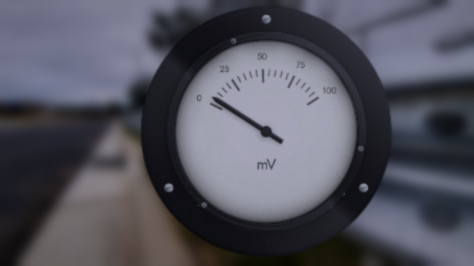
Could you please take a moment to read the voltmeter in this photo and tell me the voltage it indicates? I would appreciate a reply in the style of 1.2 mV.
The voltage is 5 mV
